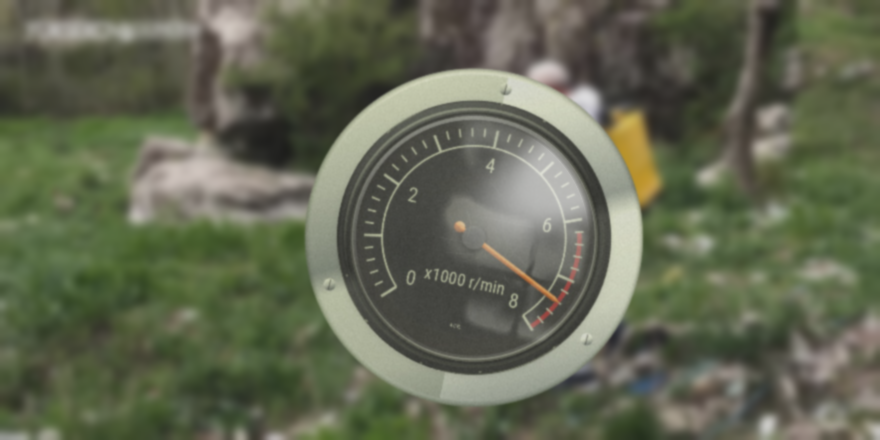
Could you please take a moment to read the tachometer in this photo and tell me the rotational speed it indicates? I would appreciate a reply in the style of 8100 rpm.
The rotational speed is 7400 rpm
